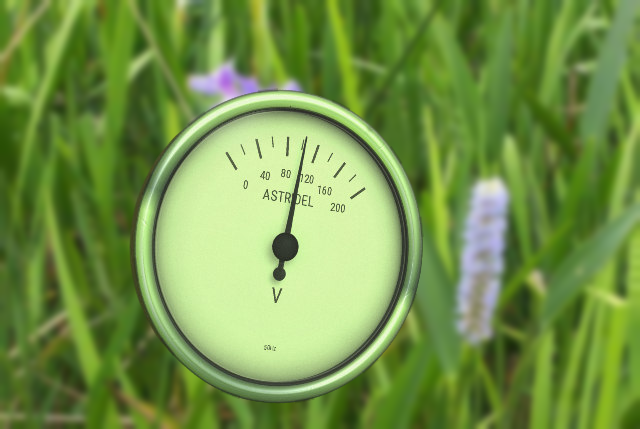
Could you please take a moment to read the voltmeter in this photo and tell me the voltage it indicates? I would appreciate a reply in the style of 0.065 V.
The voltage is 100 V
